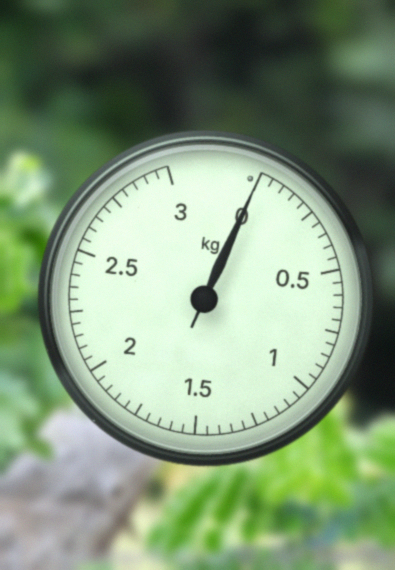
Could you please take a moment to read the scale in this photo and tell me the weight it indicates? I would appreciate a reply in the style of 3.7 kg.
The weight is 0 kg
